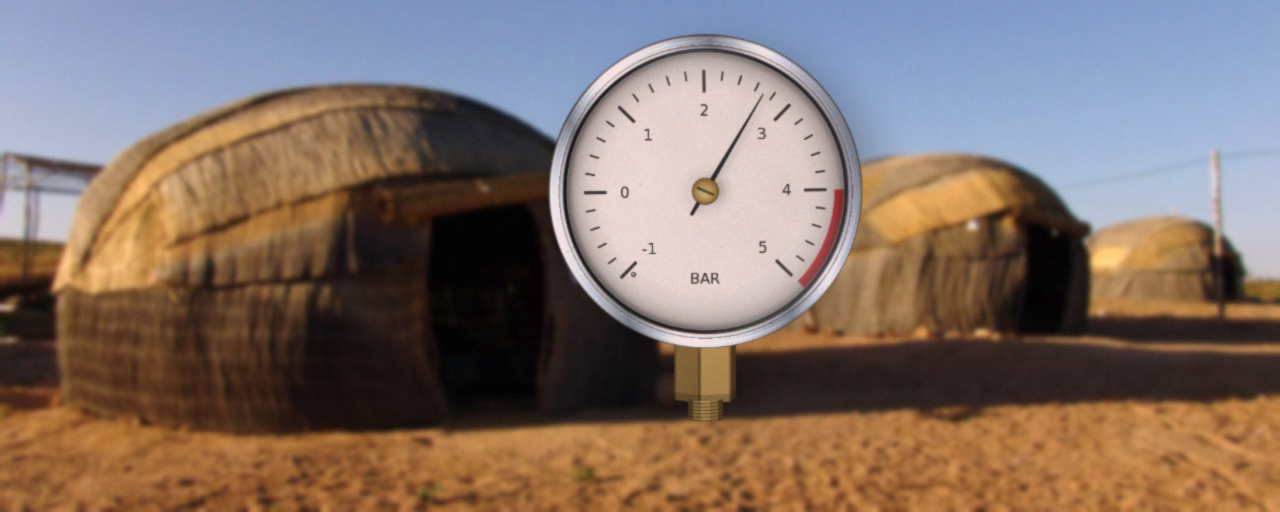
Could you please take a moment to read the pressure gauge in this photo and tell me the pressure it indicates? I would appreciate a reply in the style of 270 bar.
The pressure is 2.7 bar
